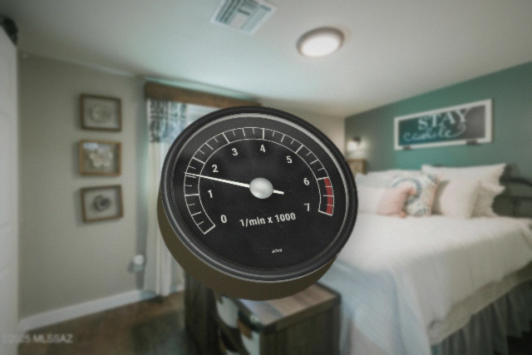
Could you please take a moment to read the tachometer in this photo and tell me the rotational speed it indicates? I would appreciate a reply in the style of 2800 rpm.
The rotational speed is 1500 rpm
